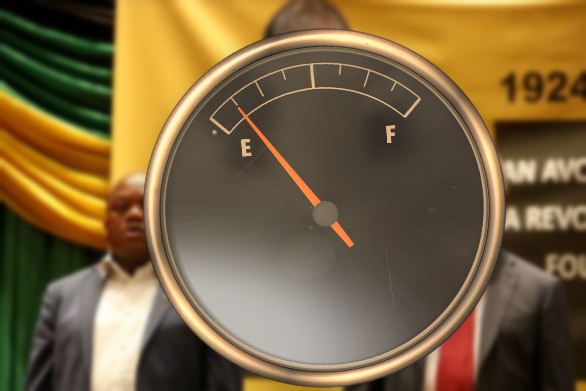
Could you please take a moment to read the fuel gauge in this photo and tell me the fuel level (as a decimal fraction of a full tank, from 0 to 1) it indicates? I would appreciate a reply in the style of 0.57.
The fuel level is 0.125
